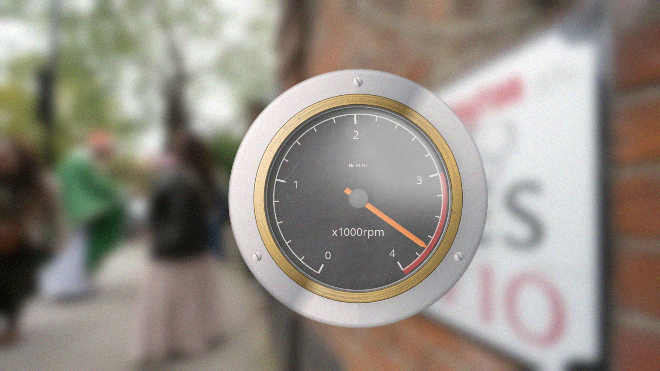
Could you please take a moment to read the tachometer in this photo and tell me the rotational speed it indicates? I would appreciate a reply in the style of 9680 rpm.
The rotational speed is 3700 rpm
